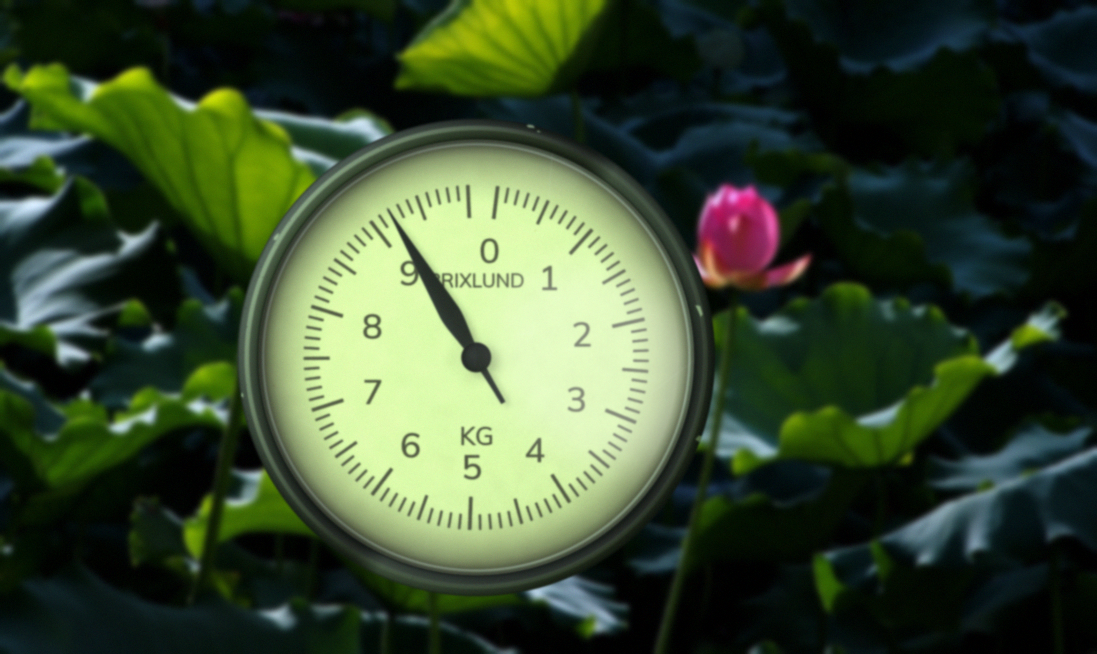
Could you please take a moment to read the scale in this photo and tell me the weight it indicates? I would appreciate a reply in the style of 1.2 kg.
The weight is 9.2 kg
